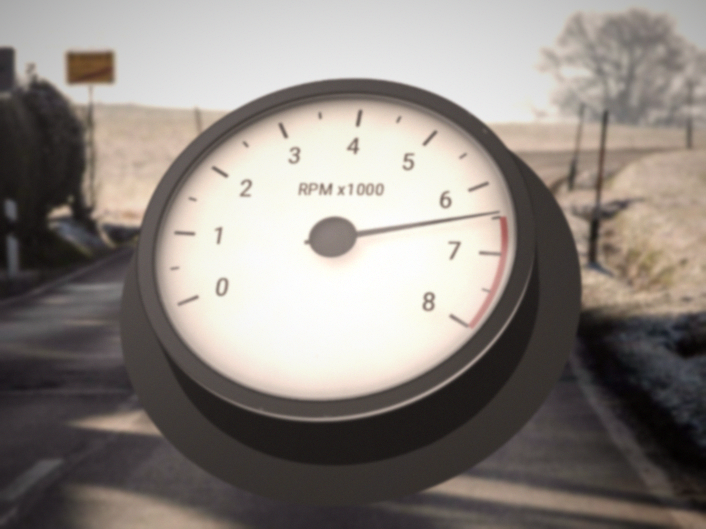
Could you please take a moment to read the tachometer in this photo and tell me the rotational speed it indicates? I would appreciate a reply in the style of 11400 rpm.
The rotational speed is 6500 rpm
